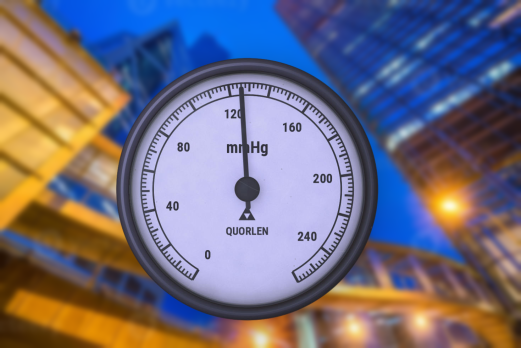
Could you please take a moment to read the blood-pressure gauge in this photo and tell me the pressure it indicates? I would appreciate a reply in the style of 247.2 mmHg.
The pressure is 126 mmHg
